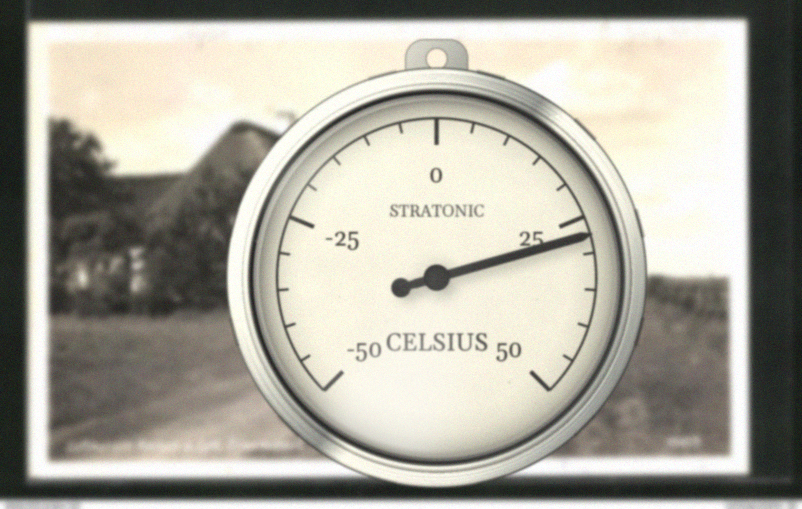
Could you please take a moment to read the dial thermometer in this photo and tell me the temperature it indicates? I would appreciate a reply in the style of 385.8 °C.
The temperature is 27.5 °C
